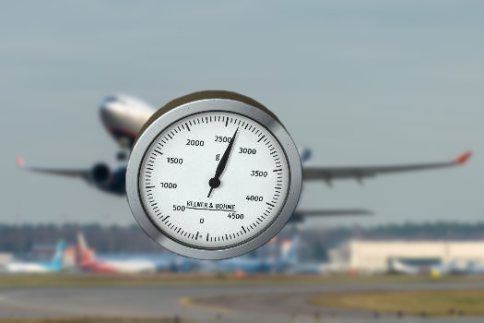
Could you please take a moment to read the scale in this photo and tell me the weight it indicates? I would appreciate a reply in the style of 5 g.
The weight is 2650 g
